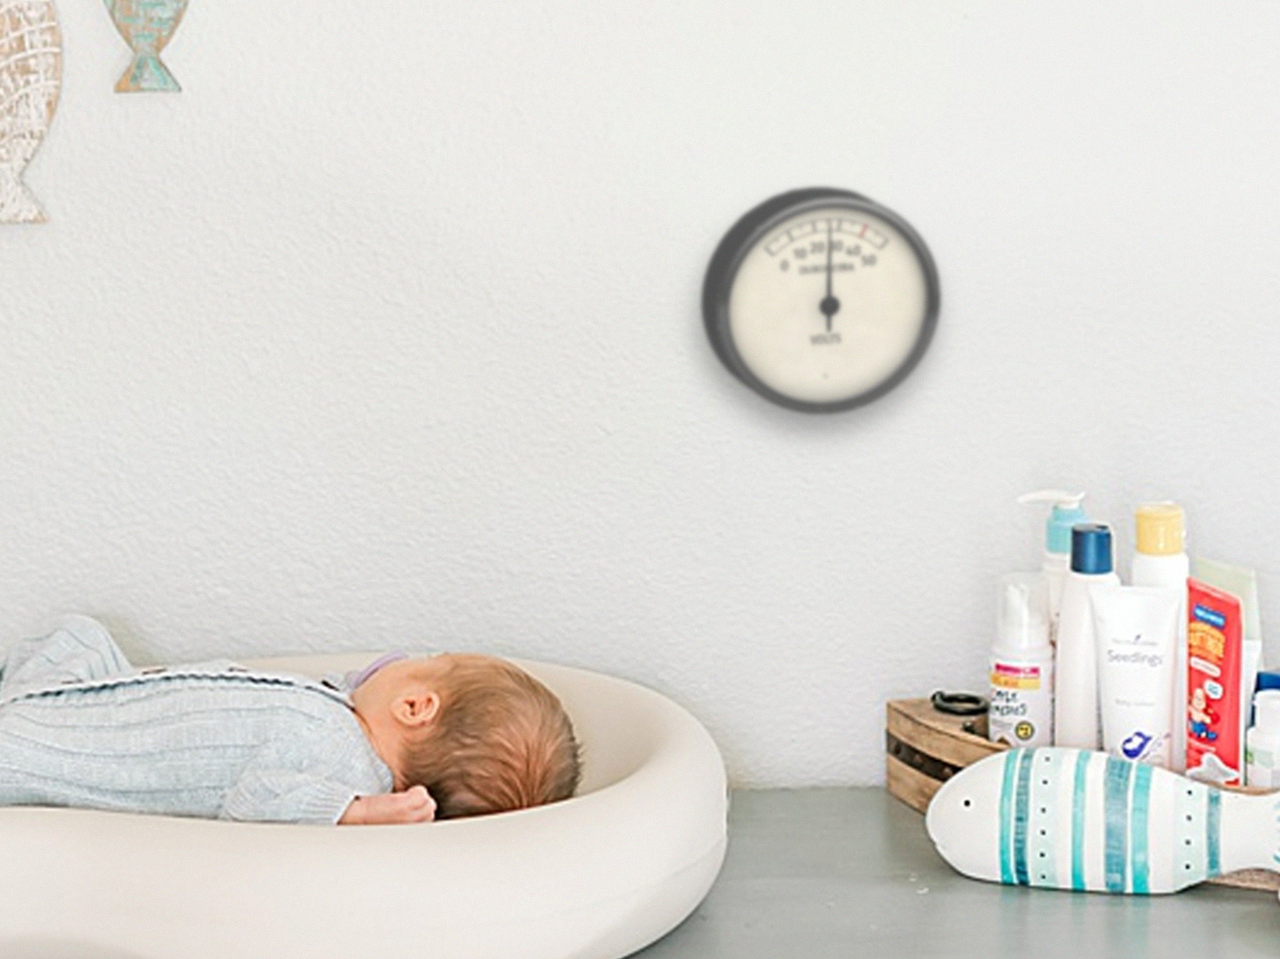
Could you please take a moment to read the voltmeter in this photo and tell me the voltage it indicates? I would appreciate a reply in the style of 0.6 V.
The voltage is 25 V
